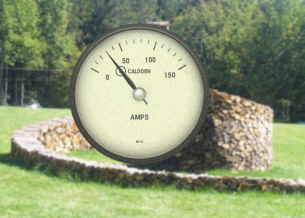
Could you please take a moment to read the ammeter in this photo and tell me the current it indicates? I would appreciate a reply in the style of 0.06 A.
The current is 30 A
